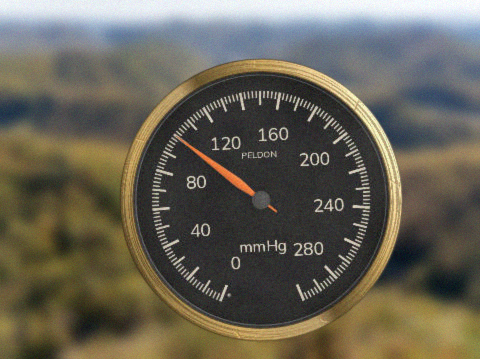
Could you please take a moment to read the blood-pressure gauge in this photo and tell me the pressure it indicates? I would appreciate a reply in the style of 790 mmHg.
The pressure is 100 mmHg
